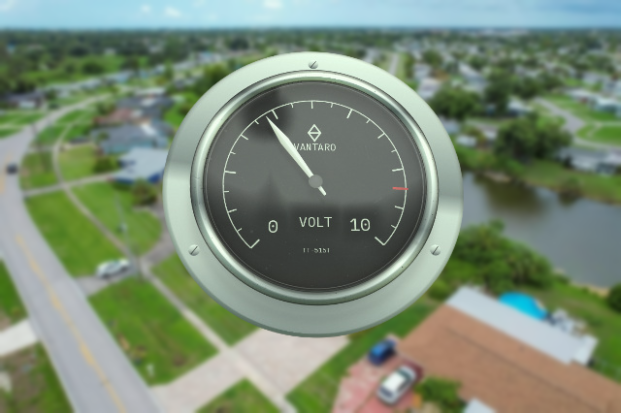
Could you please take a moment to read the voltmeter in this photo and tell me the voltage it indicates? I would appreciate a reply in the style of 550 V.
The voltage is 3.75 V
